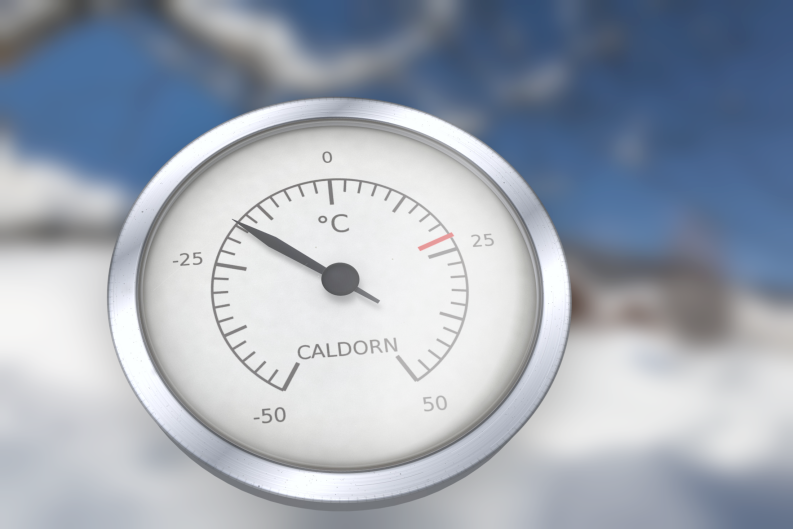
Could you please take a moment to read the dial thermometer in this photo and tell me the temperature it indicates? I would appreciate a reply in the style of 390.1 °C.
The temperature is -17.5 °C
